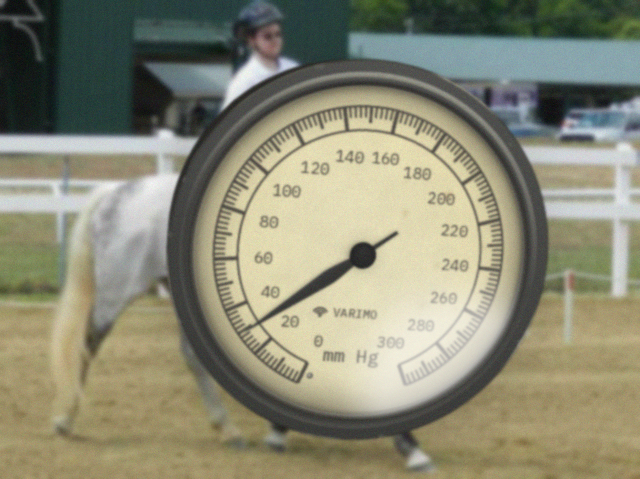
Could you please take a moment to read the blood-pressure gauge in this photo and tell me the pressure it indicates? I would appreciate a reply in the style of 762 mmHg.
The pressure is 30 mmHg
